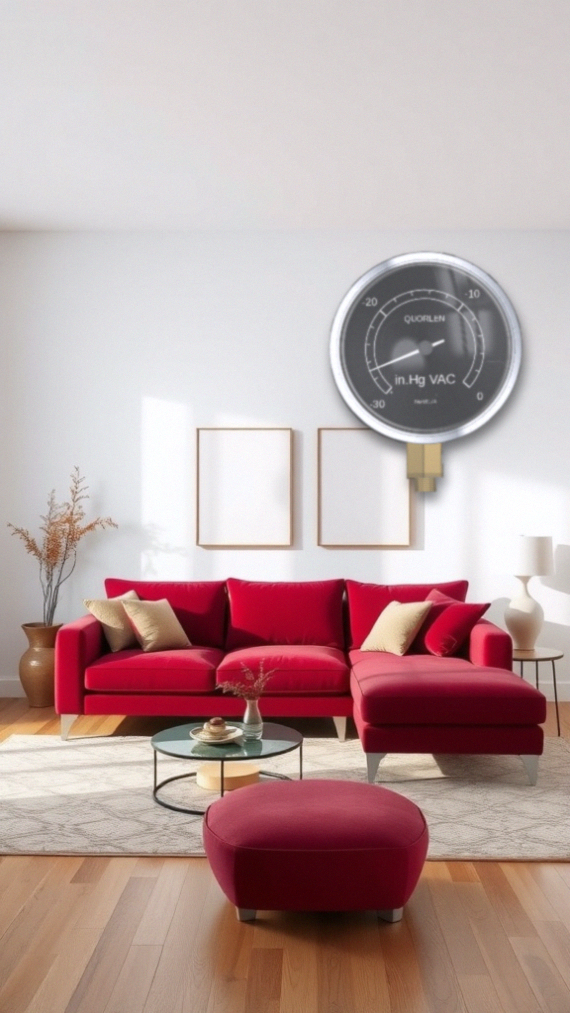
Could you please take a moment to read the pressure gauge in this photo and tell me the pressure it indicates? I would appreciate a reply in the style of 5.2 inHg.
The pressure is -27 inHg
